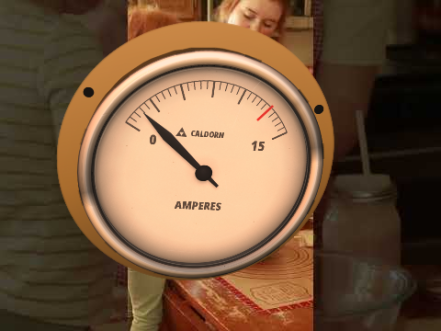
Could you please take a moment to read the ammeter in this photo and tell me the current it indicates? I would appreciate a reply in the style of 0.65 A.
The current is 1.5 A
